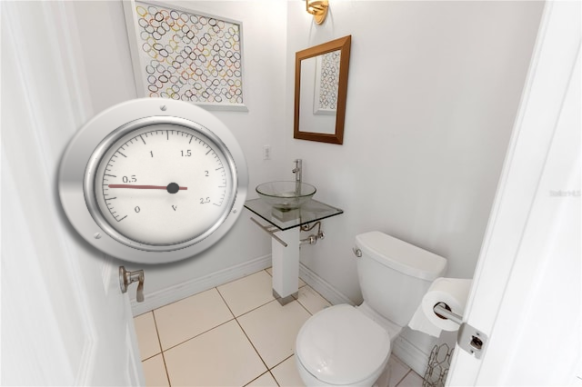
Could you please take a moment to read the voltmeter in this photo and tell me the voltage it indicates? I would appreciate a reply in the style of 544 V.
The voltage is 0.4 V
